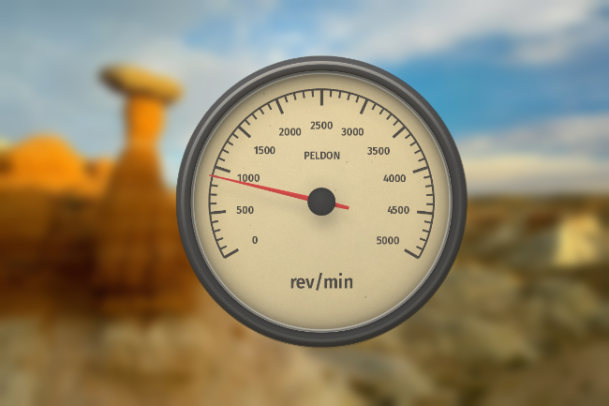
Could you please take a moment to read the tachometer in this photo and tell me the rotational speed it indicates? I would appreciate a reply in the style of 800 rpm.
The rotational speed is 900 rpm
